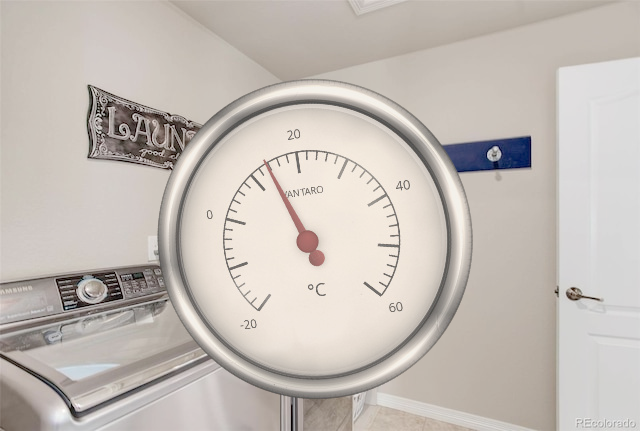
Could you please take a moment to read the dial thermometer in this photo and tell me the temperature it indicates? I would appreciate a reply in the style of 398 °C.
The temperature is 14 °C
